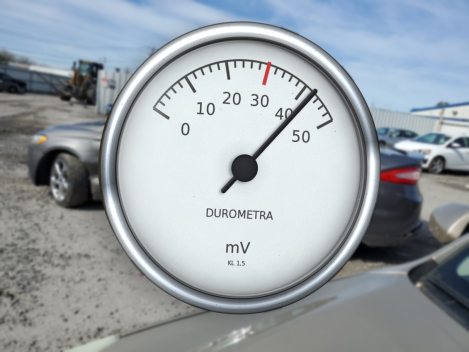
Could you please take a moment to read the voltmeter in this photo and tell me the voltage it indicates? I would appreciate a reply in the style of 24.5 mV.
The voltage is 42 mV
